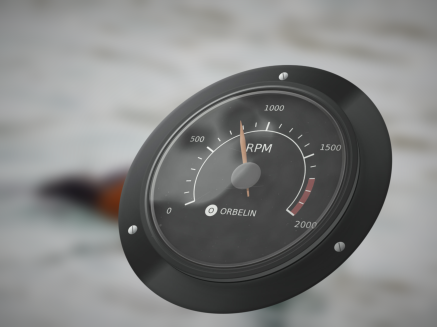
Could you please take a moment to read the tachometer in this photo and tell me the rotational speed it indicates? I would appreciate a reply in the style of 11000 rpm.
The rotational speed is 800 rpm
